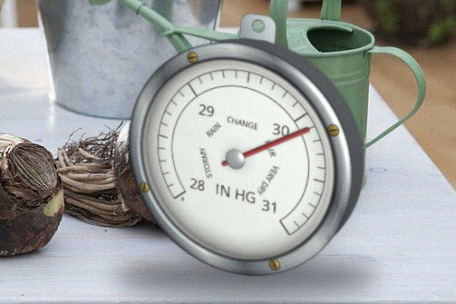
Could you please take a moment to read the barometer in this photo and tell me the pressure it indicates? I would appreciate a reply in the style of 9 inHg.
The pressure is 30.1 inHg
